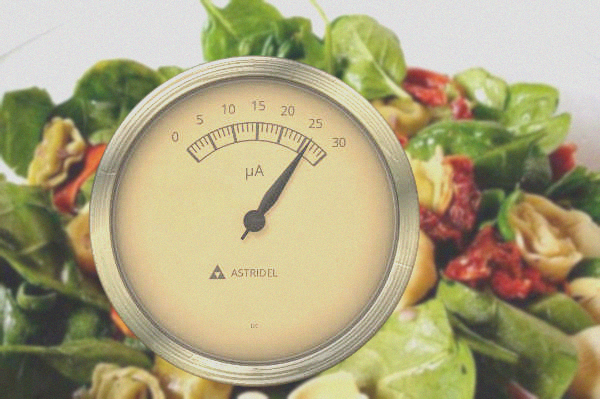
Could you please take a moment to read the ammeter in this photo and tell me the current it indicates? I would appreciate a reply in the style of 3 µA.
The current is 26 µA
